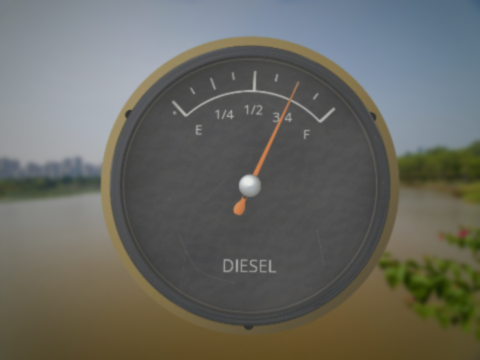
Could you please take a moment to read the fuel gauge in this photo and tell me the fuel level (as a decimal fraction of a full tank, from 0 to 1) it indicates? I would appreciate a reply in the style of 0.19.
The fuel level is 0.75
